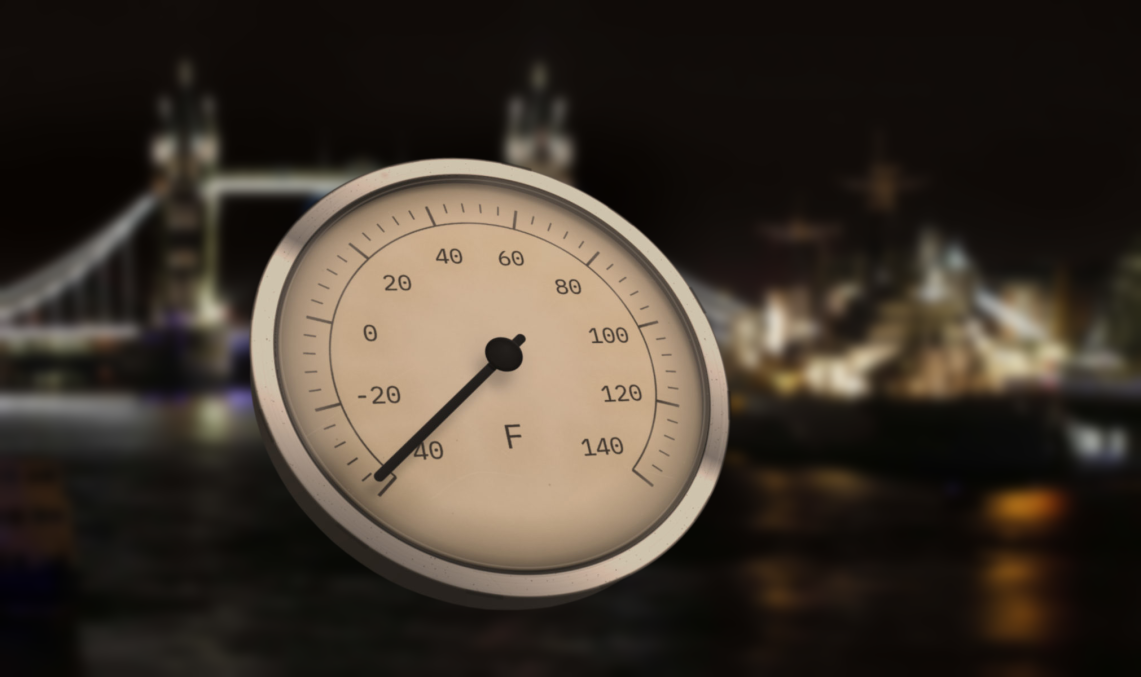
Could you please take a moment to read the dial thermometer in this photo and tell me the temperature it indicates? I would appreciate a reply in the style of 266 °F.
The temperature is -38 °F
